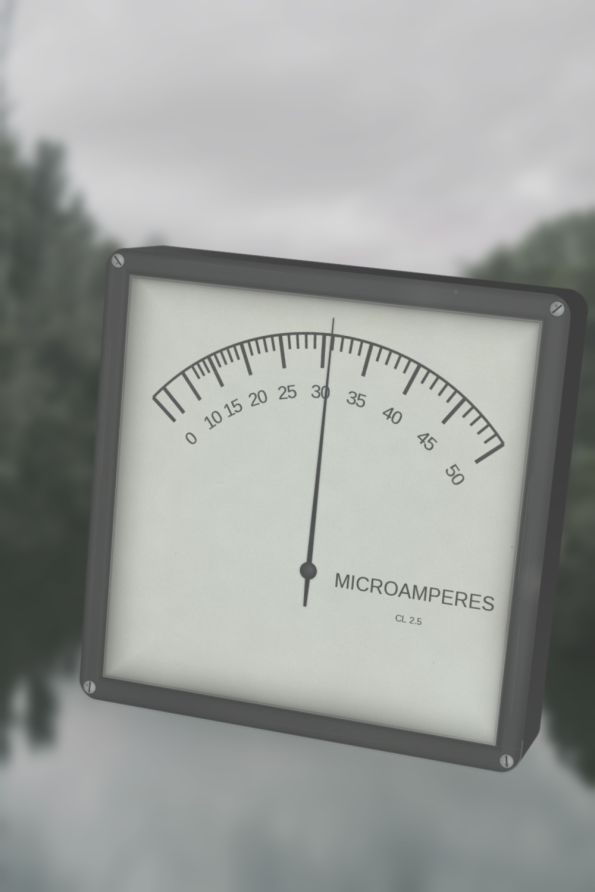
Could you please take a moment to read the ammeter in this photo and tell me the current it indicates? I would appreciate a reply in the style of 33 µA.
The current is 31 µA
